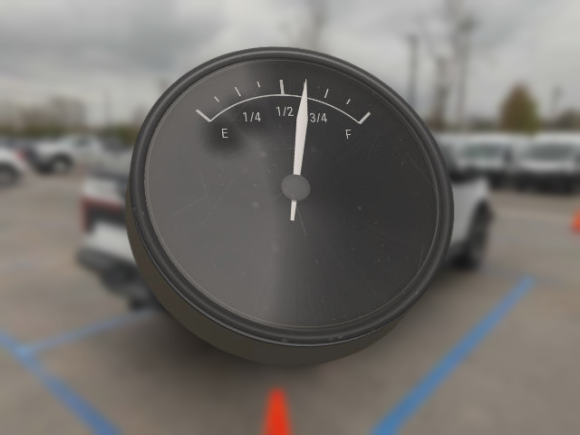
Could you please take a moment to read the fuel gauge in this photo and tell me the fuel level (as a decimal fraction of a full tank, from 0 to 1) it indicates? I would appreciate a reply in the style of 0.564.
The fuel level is 0.625
